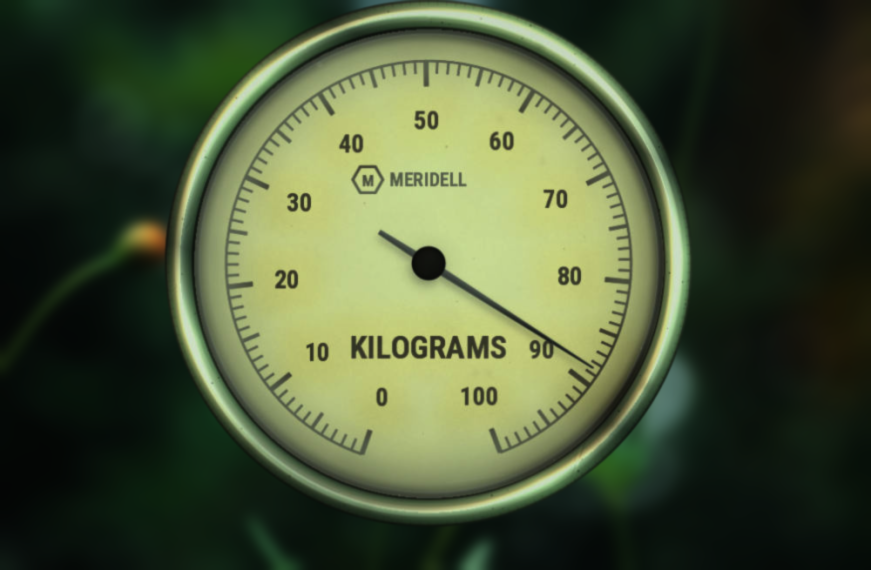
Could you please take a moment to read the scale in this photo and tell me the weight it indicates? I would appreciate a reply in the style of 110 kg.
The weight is 88.5 kg
